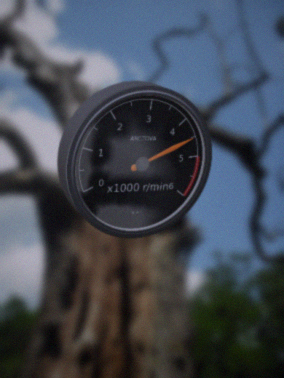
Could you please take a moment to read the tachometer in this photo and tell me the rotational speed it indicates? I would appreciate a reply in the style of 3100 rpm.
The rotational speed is 4500 rpm
